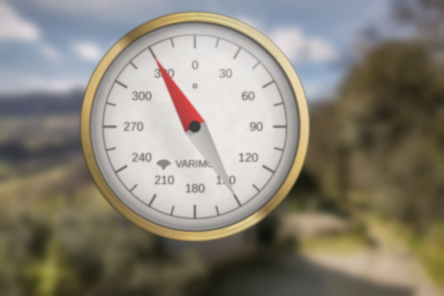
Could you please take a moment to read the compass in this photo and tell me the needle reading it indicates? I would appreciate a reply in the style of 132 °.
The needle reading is 330 °
